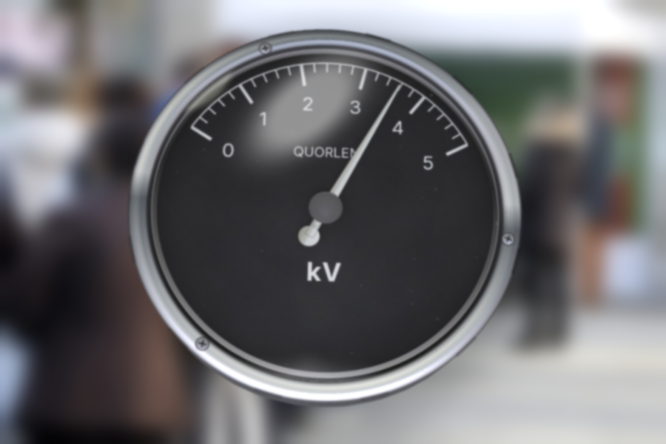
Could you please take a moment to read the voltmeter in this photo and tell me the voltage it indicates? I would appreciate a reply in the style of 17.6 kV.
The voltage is 3.6 kV
